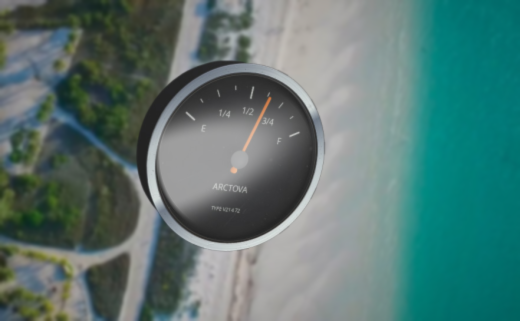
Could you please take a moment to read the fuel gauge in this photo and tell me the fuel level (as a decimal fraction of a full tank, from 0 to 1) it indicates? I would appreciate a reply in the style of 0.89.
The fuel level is 0.625
